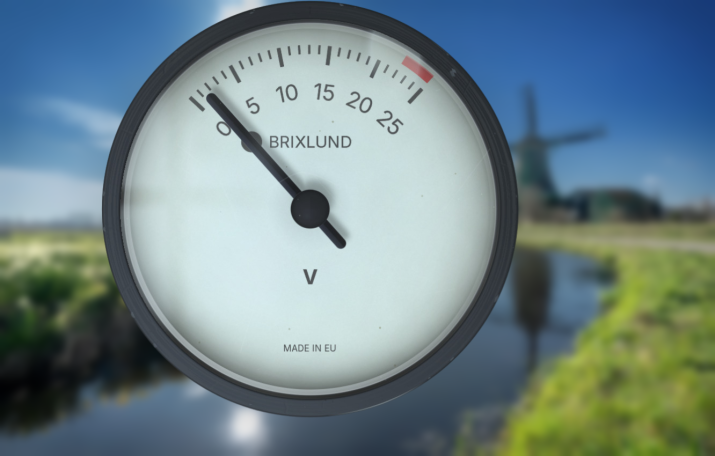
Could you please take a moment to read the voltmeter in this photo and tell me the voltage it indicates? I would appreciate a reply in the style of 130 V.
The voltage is 1.5 V
